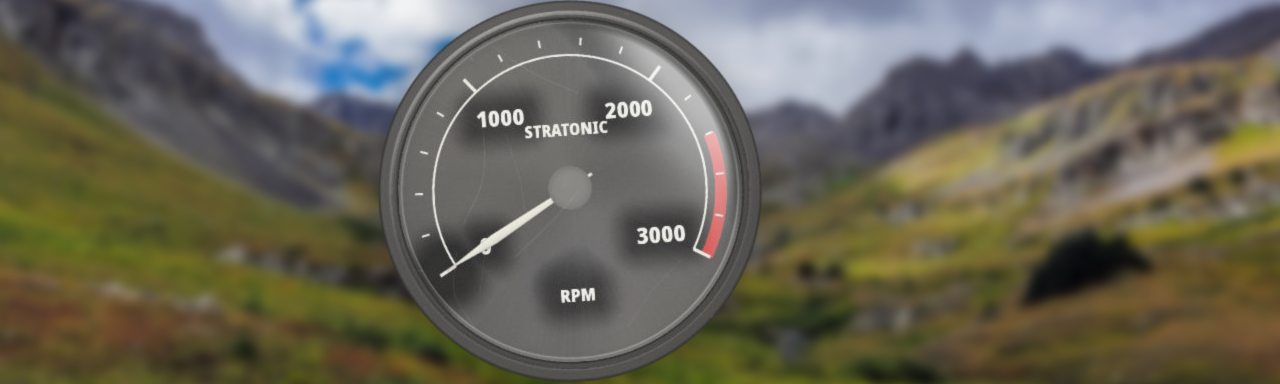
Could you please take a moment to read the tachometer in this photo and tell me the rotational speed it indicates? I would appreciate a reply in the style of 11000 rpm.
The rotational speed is 0 rpm
